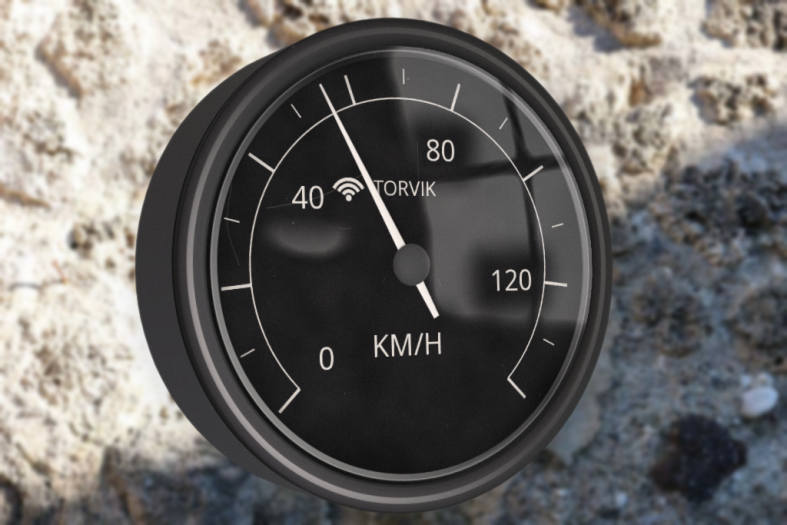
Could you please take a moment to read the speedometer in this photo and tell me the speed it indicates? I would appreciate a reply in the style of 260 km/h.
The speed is 55 km/h
